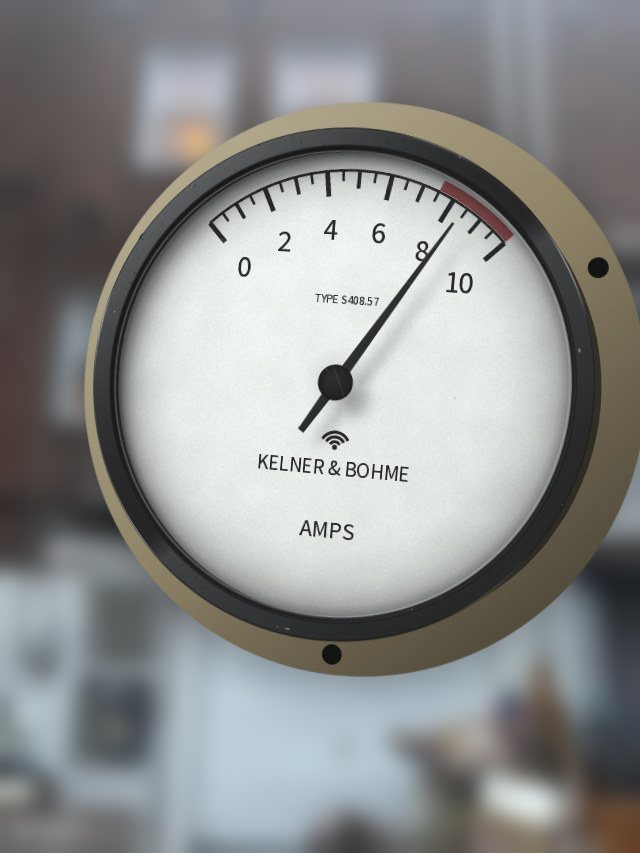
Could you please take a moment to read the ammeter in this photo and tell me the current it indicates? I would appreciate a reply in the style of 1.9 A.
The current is 8.5 A
